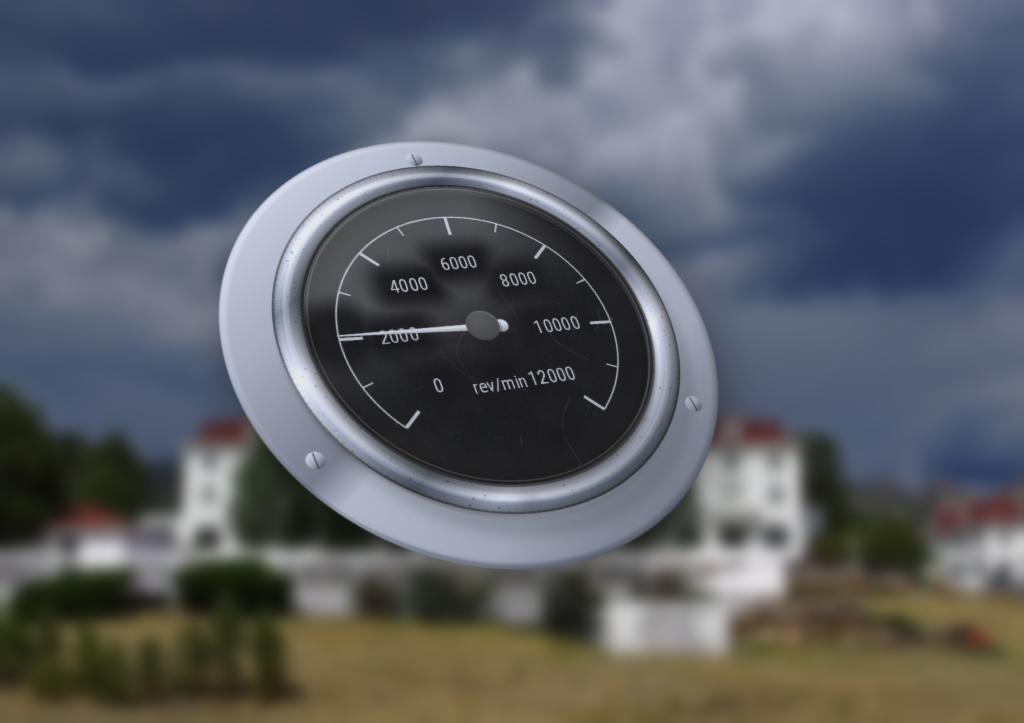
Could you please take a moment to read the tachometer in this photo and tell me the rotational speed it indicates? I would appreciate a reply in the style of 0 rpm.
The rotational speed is 2000 rpm
